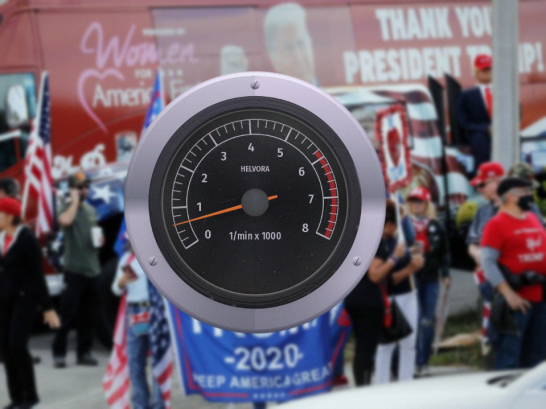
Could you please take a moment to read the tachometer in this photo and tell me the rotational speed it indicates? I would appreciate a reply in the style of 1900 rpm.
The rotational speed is 600 rpm
